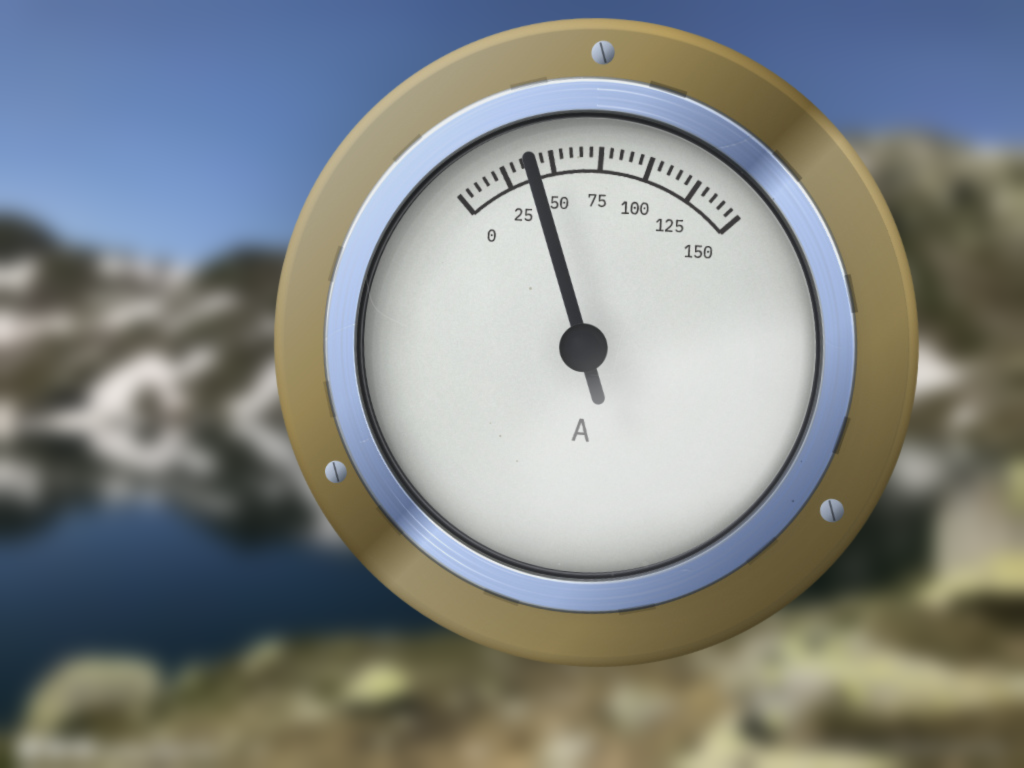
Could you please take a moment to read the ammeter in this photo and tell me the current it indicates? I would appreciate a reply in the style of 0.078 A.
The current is 40 A
